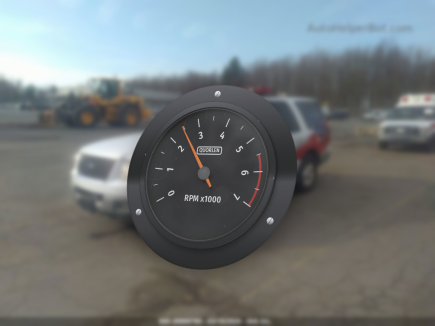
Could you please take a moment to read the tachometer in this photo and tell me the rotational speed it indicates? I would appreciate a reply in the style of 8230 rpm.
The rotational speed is 2500 rpm
